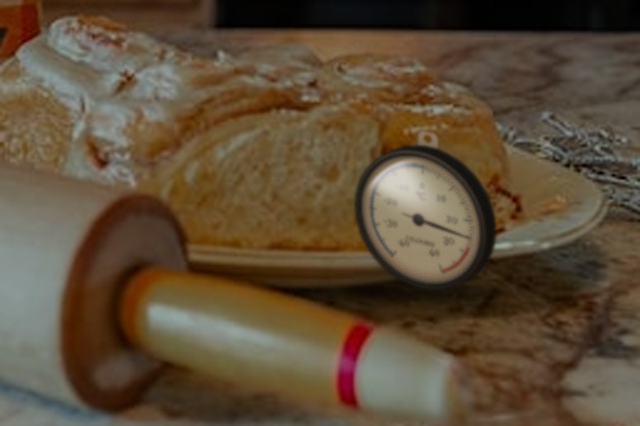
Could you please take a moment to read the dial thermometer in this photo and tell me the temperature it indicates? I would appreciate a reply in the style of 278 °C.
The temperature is 25 °C
